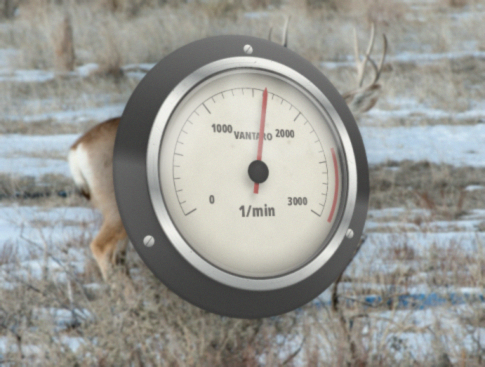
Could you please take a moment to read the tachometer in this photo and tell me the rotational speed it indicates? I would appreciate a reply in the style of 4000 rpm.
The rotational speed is 1600 rpm
